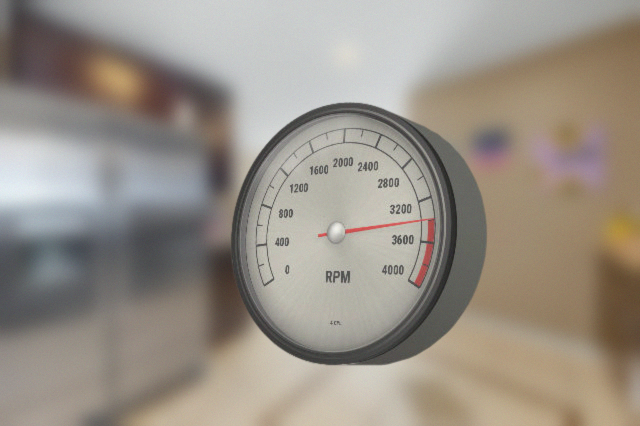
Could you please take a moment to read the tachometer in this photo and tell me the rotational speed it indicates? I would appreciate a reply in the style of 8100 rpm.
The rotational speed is 3400 rpm
